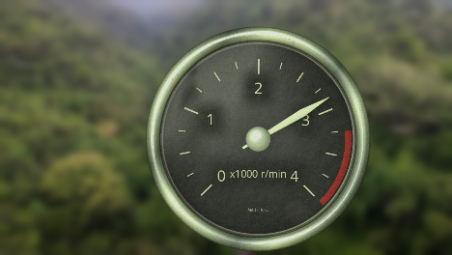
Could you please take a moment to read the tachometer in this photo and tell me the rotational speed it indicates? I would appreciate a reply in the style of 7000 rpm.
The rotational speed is 2875 rpm
